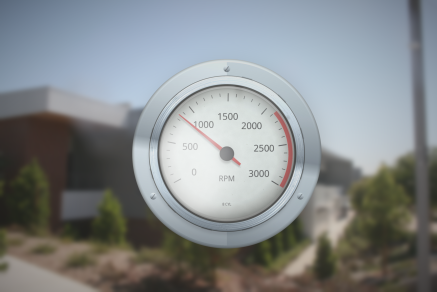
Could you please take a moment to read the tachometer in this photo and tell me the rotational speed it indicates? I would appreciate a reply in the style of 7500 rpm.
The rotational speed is 850 rpm
